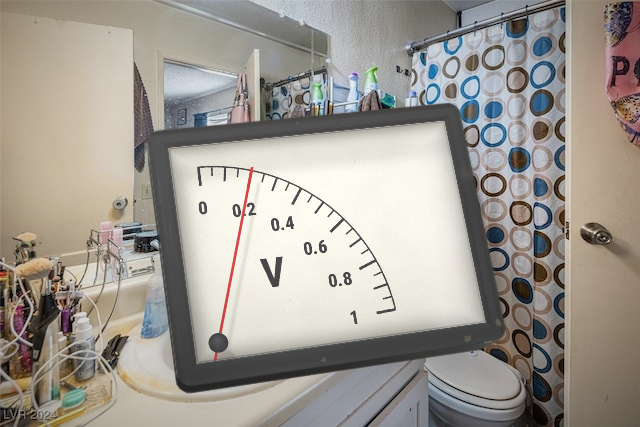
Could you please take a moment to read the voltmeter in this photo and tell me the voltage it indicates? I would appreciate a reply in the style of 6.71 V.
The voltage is 0.2 V
